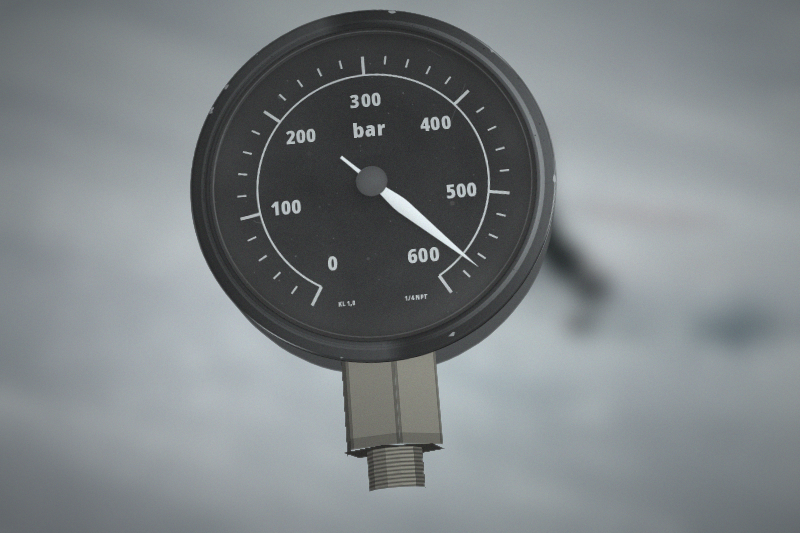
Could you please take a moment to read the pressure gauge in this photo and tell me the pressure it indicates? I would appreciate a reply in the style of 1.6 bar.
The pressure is 570 bar
